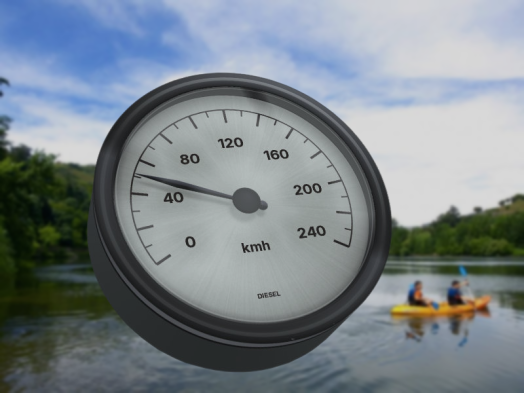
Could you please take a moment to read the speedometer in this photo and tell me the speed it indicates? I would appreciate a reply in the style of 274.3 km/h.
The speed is 50 km/h
